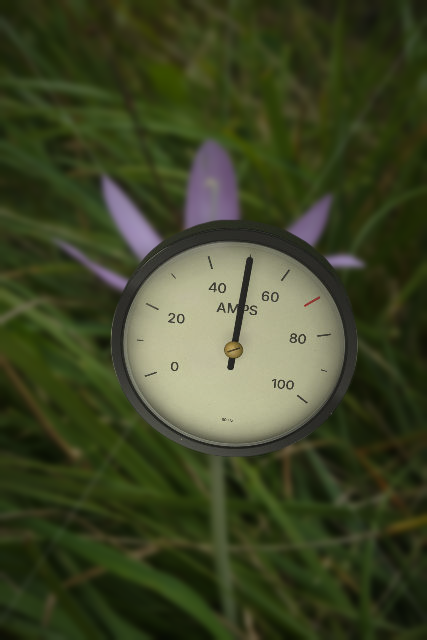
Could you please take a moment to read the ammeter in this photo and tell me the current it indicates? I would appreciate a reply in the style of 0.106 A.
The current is 50 A
